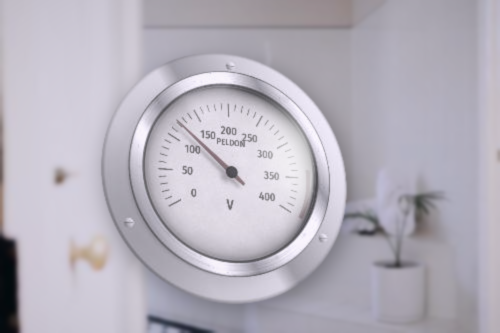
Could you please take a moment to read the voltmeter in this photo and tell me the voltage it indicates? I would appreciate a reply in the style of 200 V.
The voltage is 120 V
